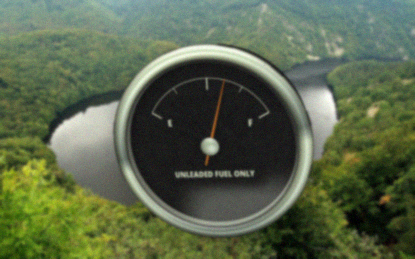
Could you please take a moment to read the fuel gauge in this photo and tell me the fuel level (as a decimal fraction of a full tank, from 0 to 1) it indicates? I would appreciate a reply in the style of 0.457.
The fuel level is 0.625
